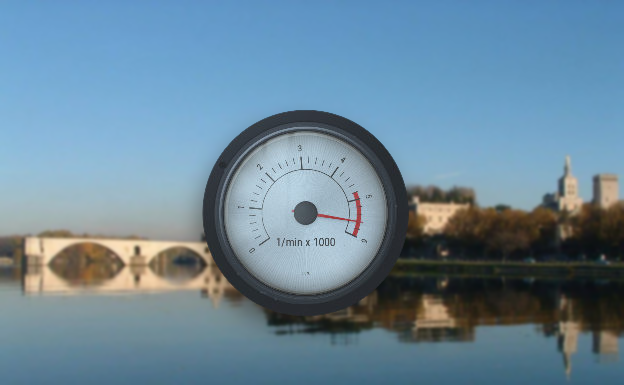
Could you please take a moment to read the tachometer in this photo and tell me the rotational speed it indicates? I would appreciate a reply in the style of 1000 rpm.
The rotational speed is 5600 rpm
